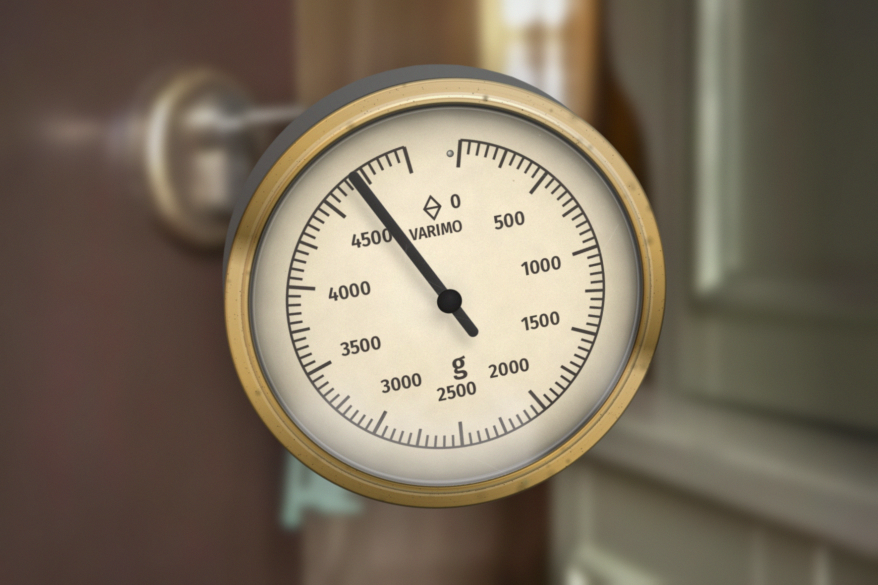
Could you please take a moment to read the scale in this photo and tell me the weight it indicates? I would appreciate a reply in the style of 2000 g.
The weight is 4700 g
